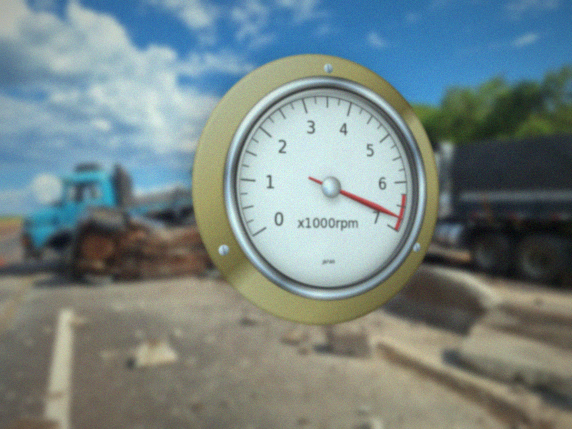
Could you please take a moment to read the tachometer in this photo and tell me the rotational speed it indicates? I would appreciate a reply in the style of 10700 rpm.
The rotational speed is 6750 rpm
